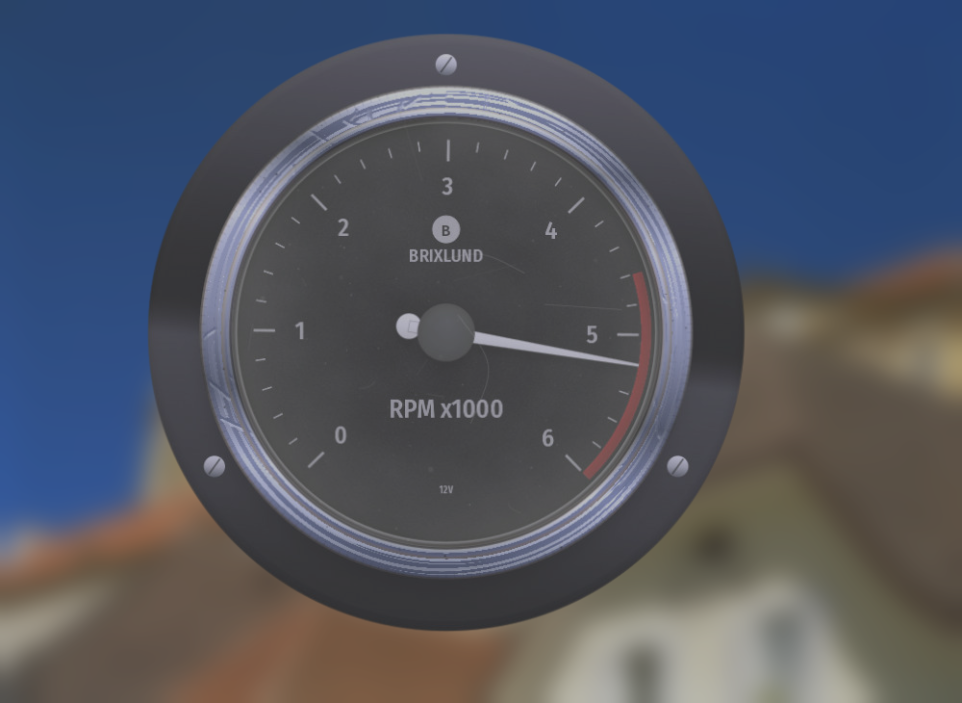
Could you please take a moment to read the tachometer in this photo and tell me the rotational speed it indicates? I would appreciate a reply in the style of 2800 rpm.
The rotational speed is 5200 rpm
